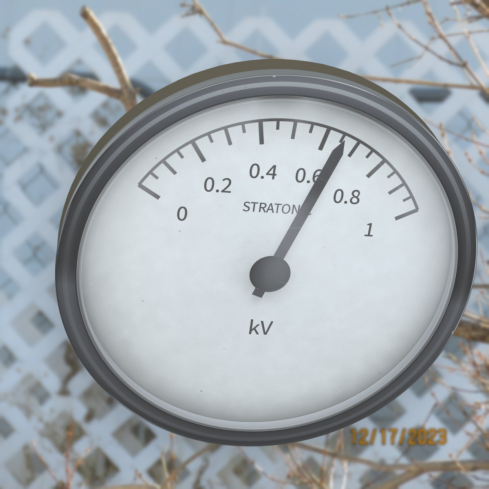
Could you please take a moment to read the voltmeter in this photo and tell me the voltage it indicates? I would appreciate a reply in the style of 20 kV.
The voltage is 0.65 kV
